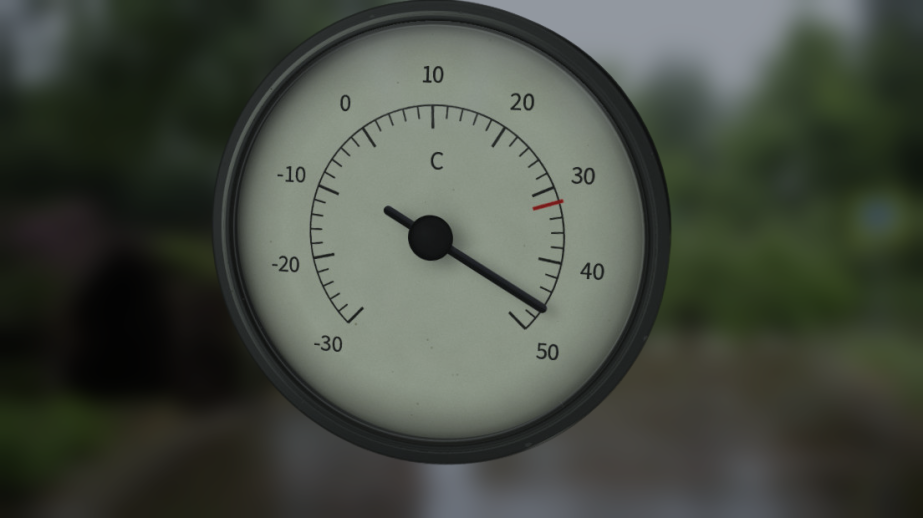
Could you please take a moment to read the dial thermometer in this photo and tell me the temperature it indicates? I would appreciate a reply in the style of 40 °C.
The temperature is 46 °C
